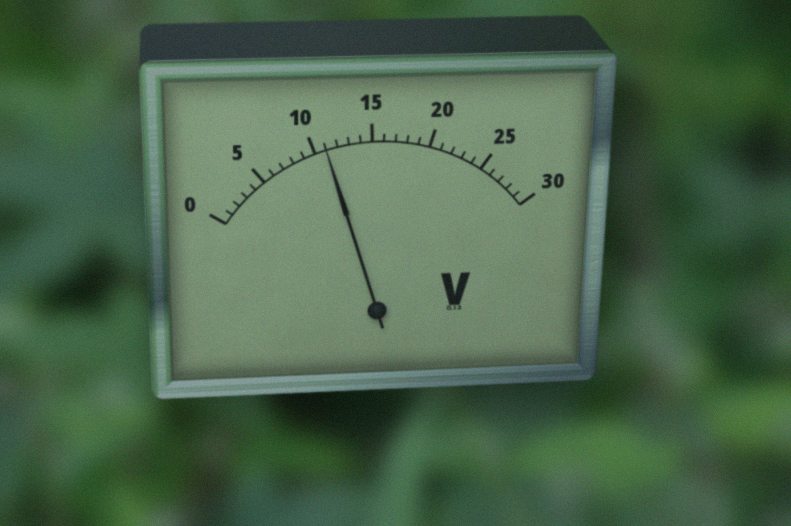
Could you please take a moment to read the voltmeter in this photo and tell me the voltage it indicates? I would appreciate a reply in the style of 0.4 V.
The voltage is 11 V
